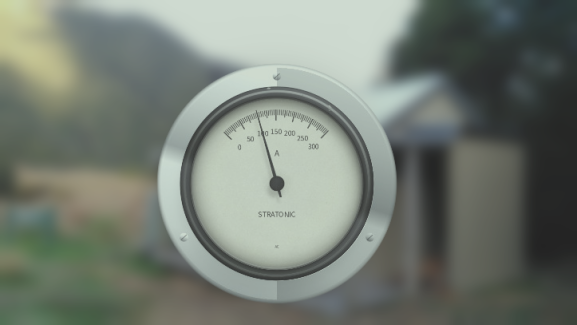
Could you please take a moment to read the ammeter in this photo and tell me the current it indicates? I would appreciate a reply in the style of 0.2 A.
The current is 100 A
